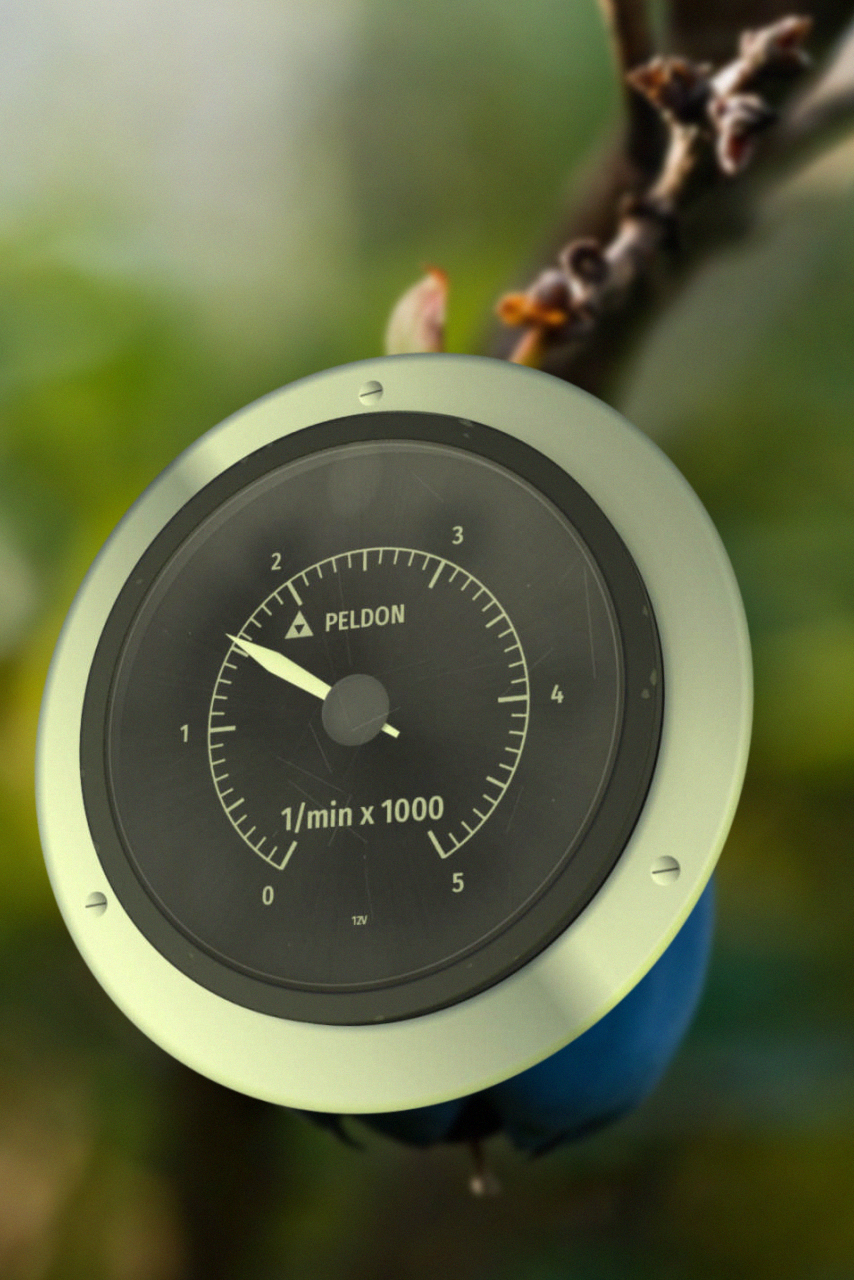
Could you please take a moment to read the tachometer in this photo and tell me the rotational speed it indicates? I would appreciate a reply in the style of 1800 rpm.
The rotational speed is 1550 rpm
